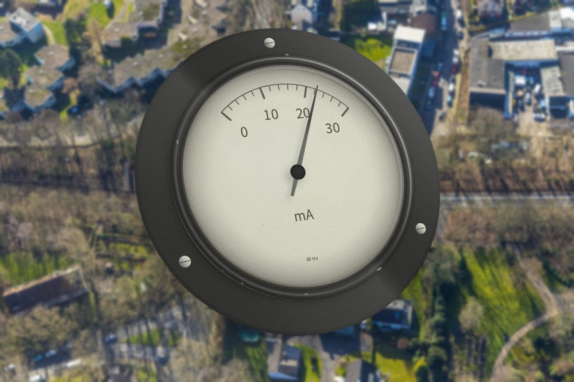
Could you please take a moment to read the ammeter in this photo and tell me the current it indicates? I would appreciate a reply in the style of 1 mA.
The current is 22 mA
